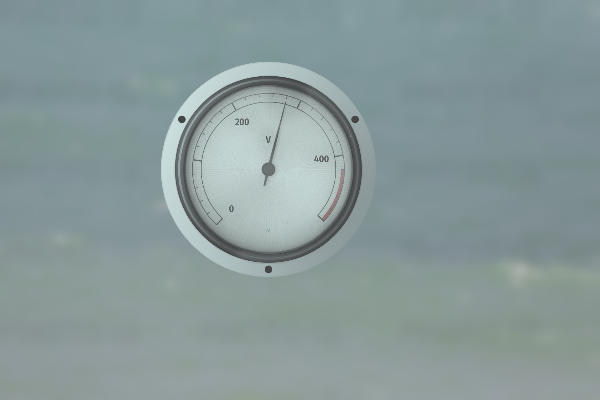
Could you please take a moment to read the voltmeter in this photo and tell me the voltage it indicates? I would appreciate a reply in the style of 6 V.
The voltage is 280 V
